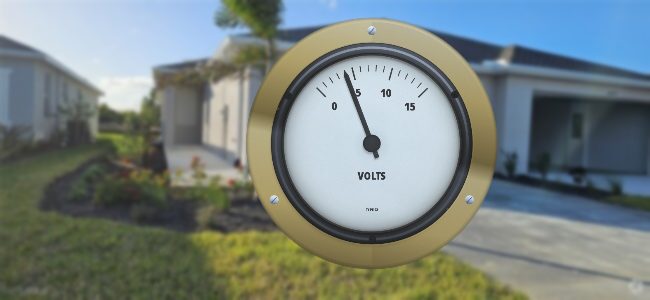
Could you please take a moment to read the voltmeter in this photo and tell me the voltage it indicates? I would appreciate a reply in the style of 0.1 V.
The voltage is 4 V
